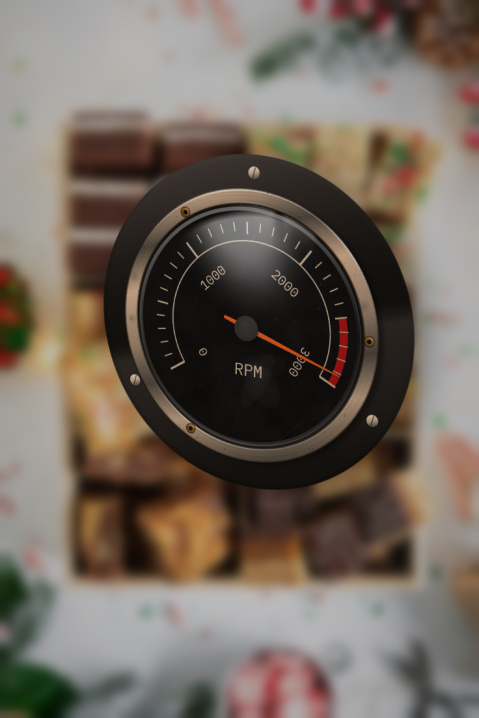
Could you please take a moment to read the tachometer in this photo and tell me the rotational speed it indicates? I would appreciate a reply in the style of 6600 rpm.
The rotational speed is 2900 rpm
